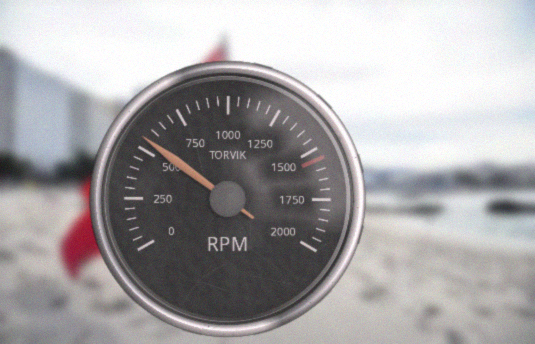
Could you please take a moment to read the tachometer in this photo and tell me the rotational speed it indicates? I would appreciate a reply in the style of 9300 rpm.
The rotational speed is 550 rpm
